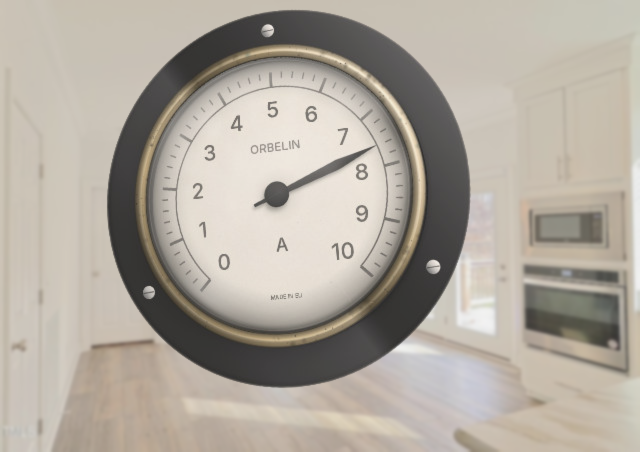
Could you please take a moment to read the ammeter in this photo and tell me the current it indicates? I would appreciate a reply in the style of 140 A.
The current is 7.6 A
